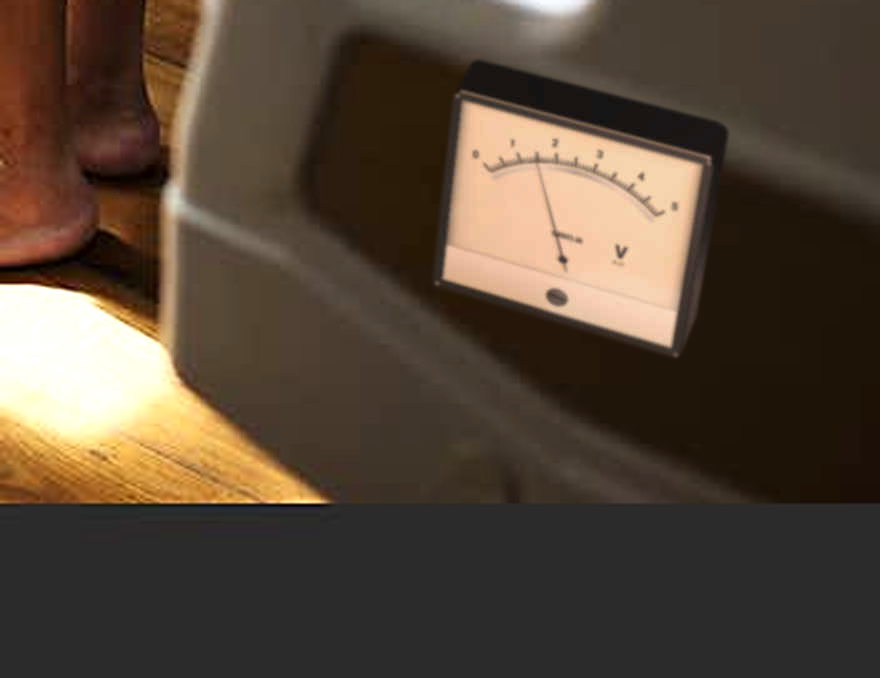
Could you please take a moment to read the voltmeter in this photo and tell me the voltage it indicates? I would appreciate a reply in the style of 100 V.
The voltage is 1.5 V
